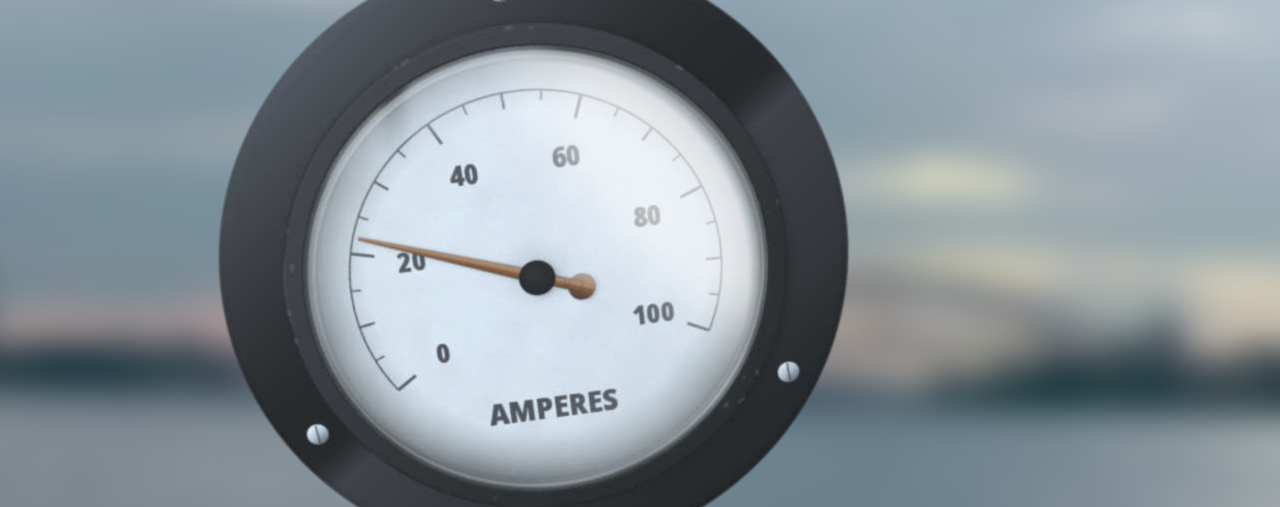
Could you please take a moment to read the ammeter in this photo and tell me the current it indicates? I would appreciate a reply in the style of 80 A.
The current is 22.5 A
